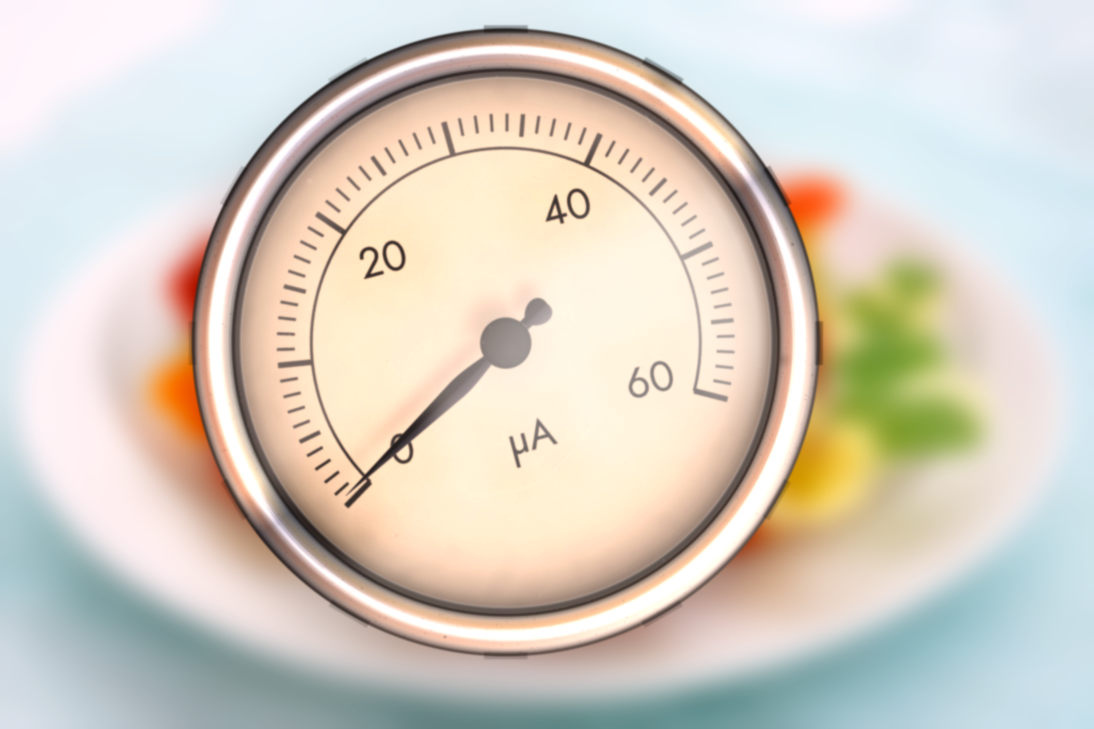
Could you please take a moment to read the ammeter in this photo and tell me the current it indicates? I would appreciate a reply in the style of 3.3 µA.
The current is 0.5 µA
